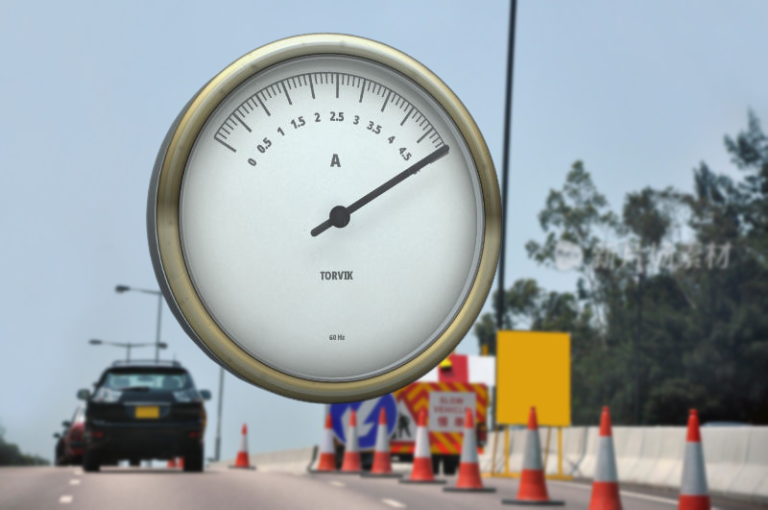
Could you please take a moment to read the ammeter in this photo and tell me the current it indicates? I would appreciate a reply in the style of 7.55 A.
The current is 4.9 A
